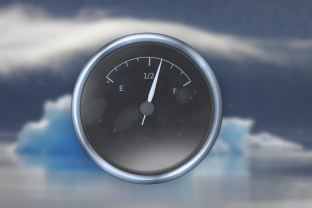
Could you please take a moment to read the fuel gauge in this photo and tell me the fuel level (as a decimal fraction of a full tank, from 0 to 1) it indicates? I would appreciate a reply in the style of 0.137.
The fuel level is 0.625
